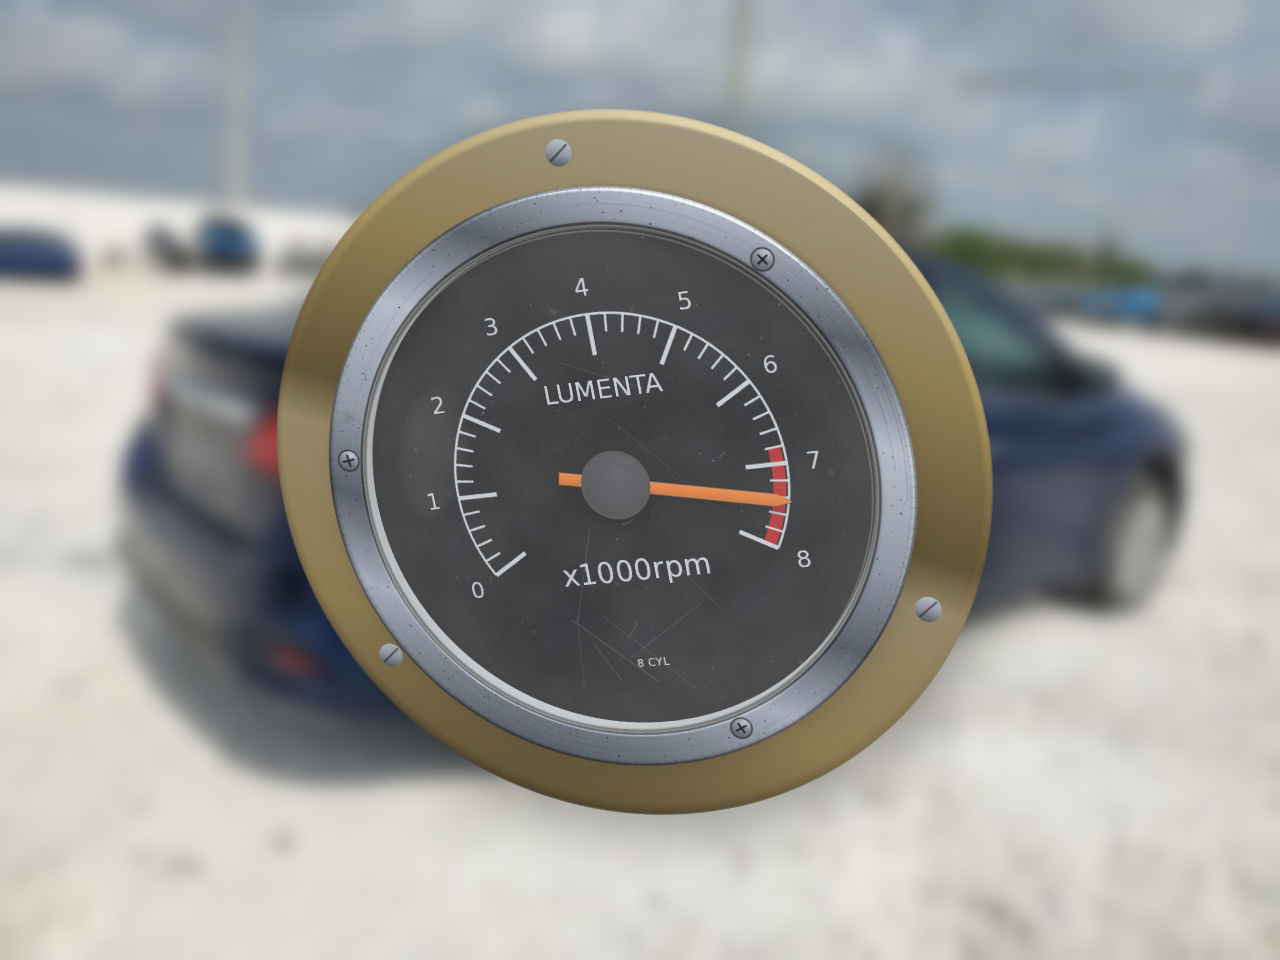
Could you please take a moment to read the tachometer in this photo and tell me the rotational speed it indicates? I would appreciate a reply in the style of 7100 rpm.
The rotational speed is 7400 rpm
